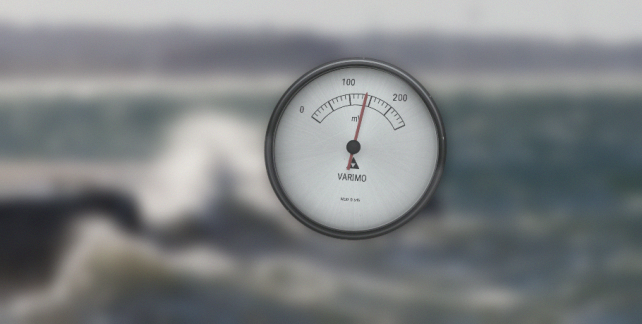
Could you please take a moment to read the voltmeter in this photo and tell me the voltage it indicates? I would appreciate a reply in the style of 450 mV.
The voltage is 140 mV
